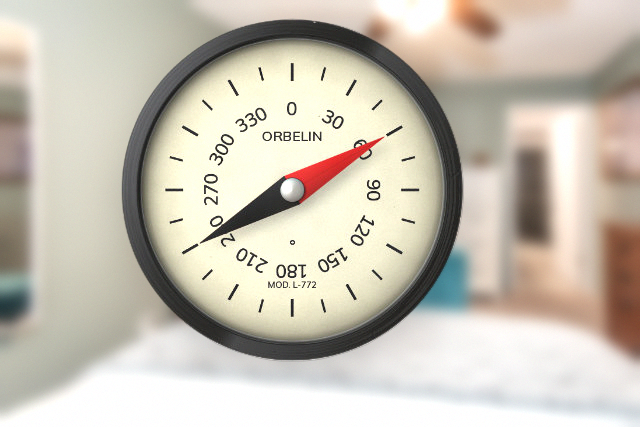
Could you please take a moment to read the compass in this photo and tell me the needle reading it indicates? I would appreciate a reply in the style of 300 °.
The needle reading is 60 °
